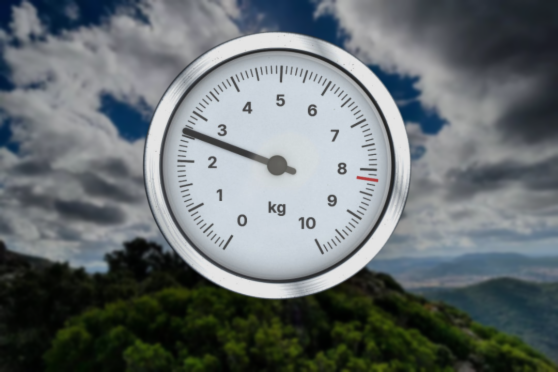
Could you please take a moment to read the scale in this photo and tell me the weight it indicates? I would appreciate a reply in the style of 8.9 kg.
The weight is 2.6 kg
